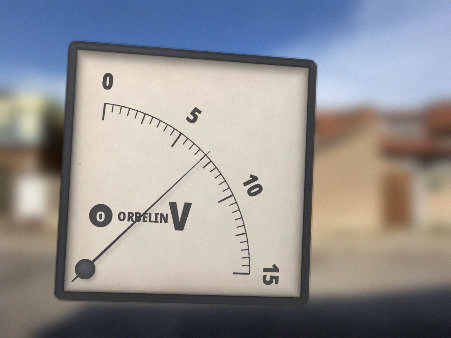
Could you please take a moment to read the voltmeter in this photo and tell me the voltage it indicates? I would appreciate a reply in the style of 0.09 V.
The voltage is 7 V
